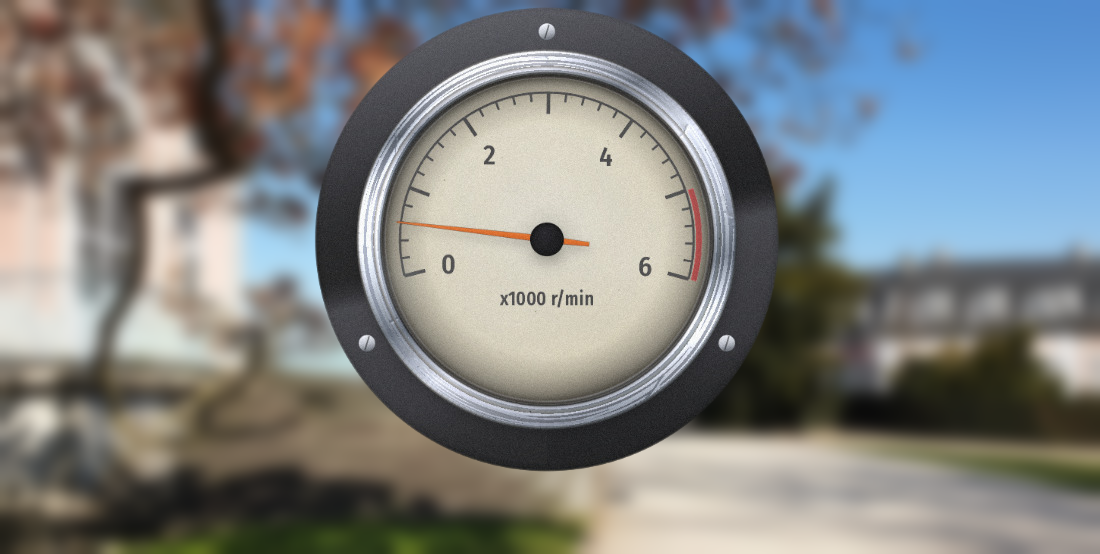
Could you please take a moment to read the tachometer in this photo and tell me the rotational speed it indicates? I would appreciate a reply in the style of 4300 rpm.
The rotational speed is 600 rpm
